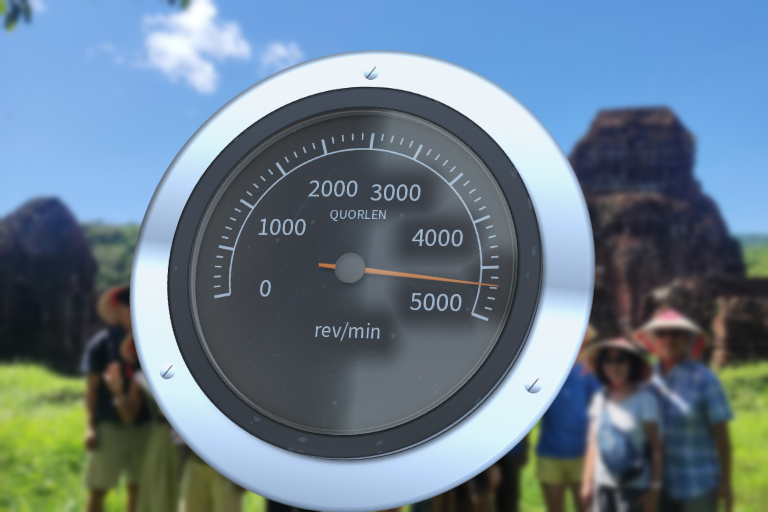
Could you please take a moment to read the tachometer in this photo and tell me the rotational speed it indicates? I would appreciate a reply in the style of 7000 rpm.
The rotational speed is 4700 rpm
